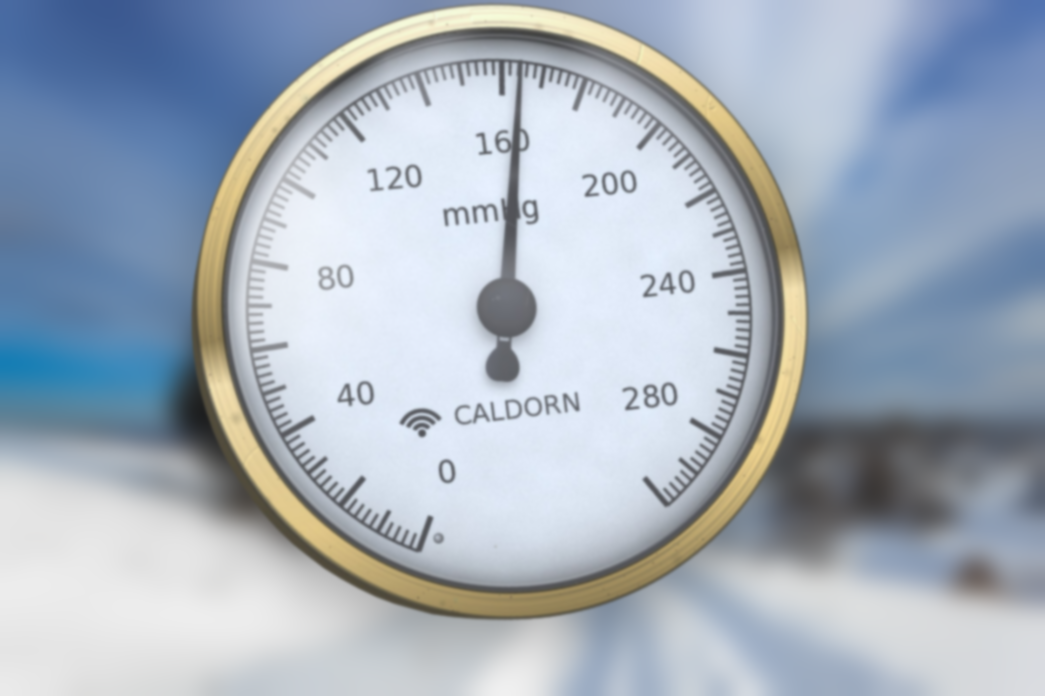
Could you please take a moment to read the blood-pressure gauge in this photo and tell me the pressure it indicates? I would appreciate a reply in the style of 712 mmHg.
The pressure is 164 mmHg
